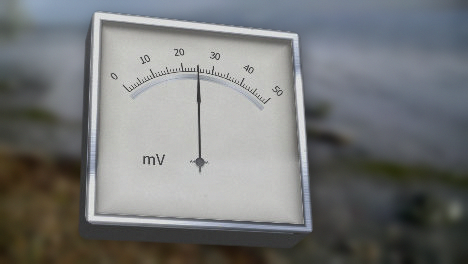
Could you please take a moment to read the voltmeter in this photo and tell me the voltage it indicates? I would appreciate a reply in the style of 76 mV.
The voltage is 25 mV
